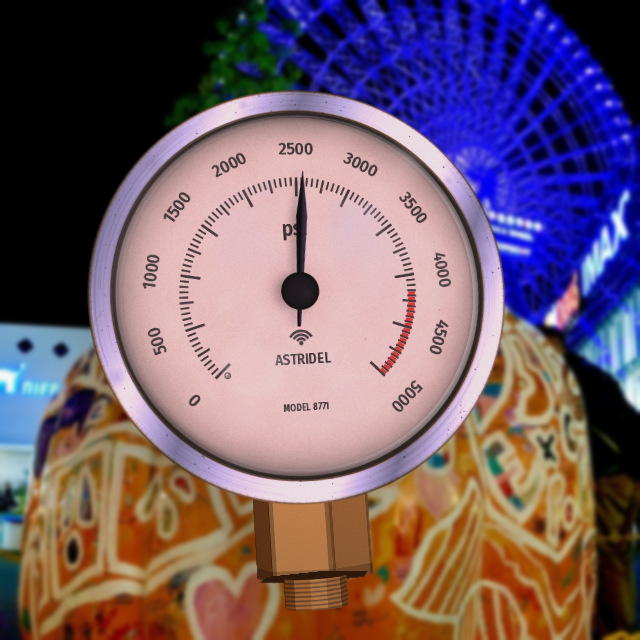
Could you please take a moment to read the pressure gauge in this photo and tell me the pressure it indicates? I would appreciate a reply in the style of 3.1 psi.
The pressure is 2550 psi
